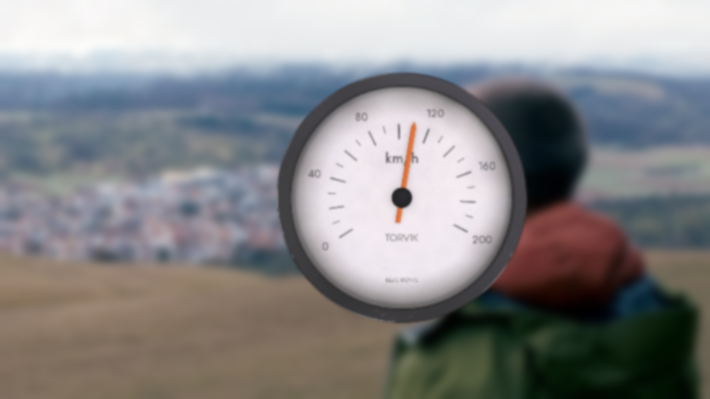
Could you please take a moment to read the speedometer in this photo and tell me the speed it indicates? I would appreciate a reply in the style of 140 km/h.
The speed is 110 km/h
